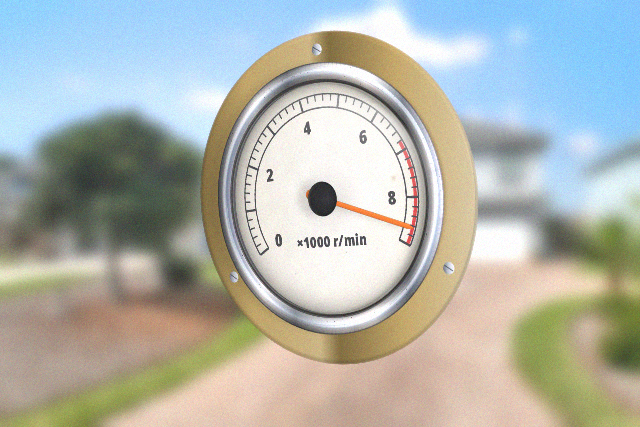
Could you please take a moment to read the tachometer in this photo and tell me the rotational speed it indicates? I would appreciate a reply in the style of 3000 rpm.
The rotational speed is 8600 rpm
